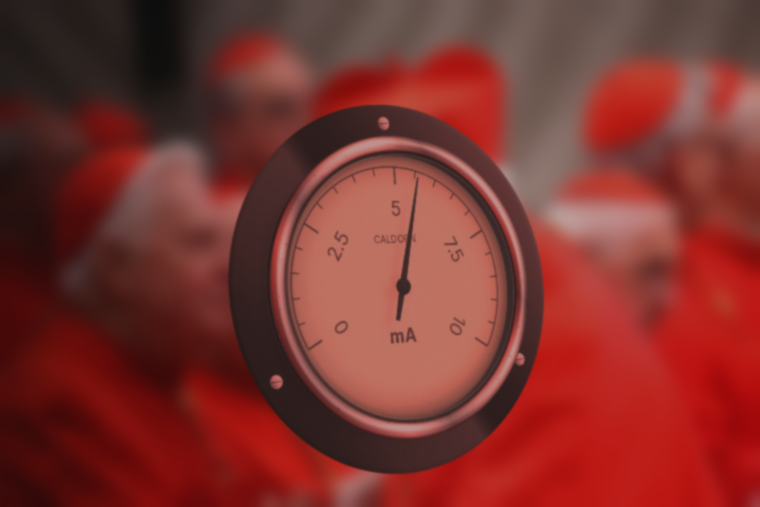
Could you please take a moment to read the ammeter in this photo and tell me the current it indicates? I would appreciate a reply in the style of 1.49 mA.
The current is 5.5 mA
